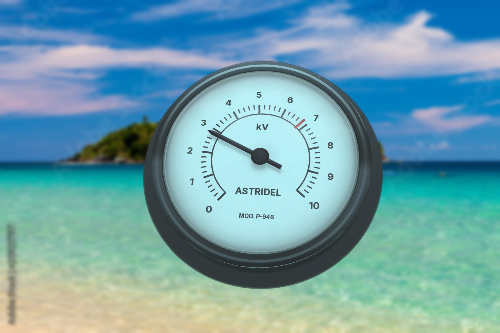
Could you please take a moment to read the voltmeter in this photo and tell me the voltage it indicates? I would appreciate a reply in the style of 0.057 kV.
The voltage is 2.8 kV
